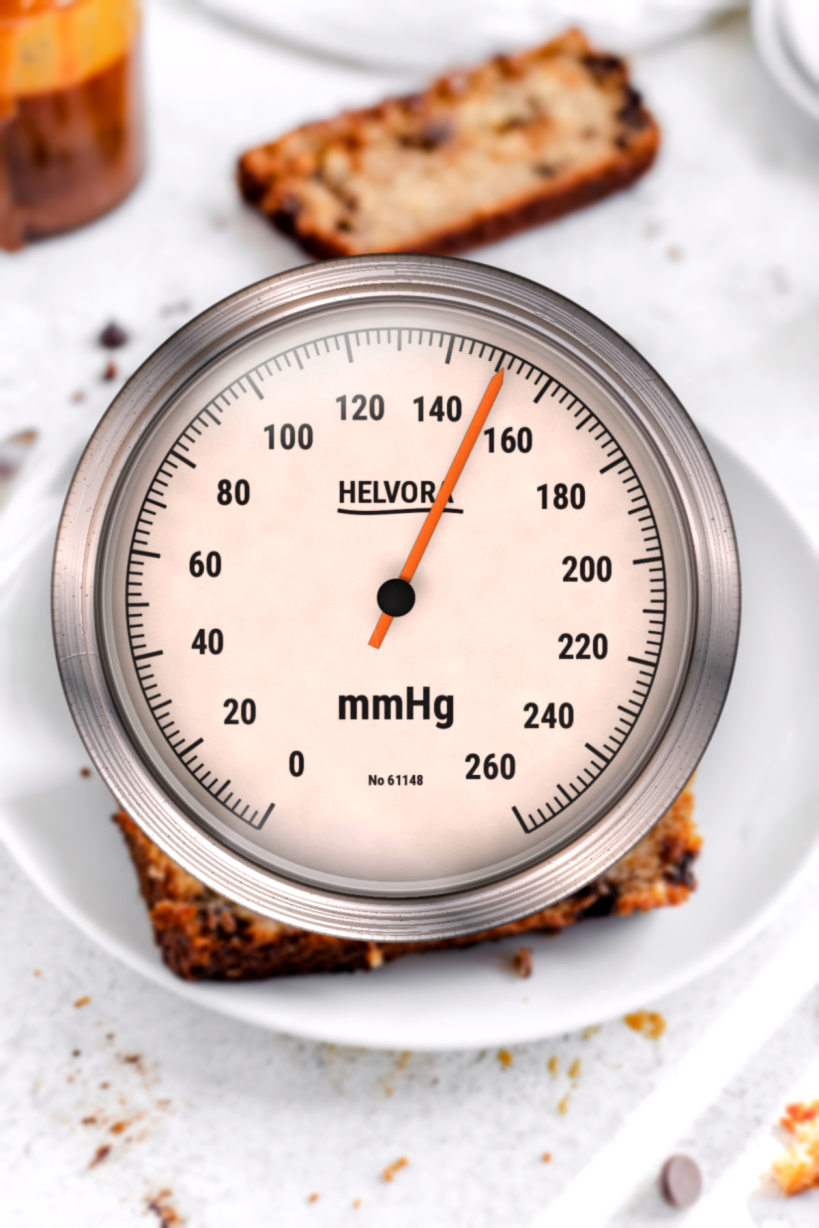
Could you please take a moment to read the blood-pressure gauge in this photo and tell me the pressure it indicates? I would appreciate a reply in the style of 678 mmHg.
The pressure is 151 mmHg
